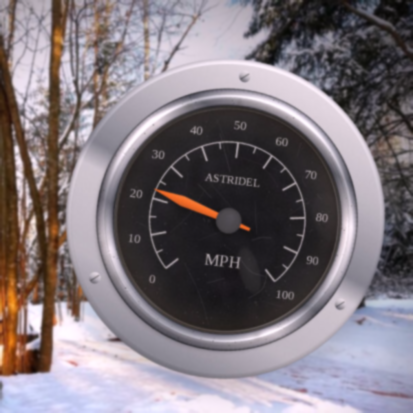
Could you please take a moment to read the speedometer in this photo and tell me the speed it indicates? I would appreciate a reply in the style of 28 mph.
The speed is 22.5 mph
